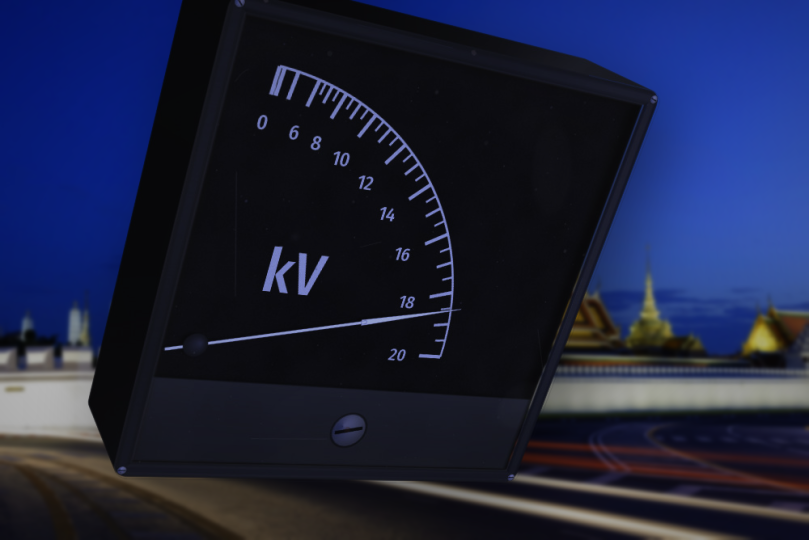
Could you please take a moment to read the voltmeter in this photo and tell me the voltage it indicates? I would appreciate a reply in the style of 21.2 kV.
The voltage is 18.5 kV
